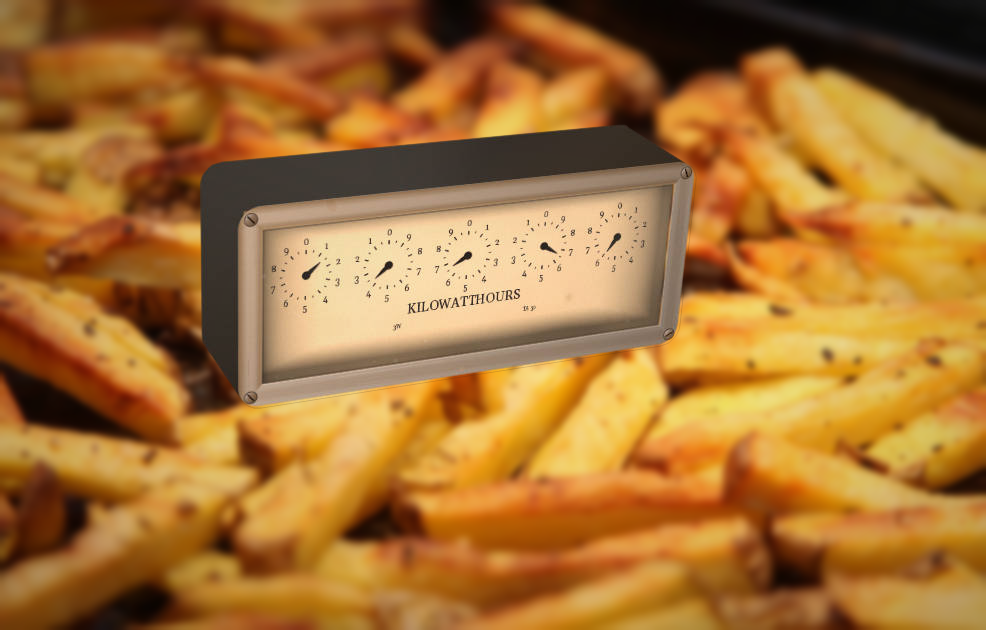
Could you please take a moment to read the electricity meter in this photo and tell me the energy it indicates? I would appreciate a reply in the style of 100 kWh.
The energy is 13666 kWh
